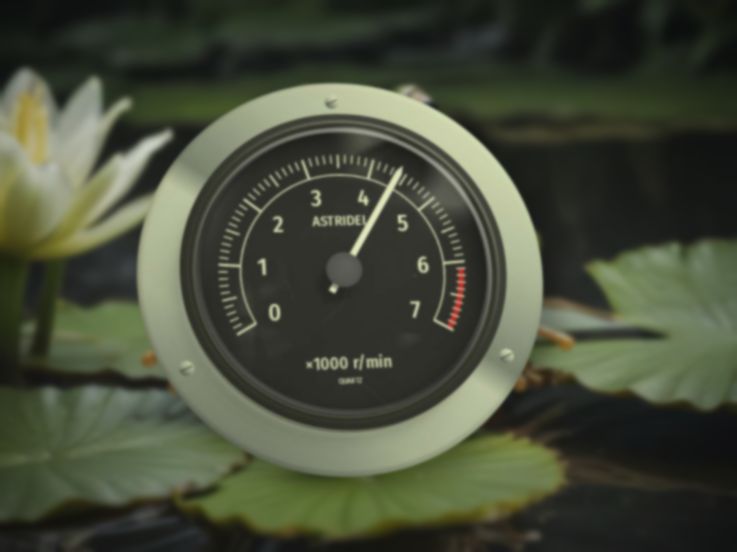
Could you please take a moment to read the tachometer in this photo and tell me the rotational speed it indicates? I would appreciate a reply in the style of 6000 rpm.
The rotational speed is 4400 rpm
